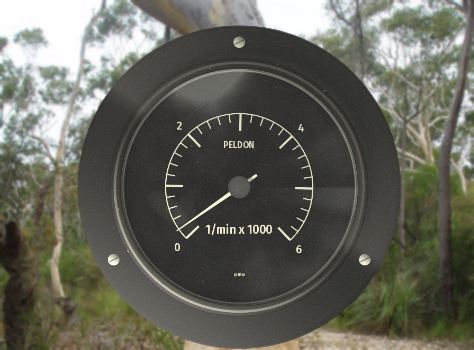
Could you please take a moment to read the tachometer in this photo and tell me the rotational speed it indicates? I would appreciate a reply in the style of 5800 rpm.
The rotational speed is 200 rpm
